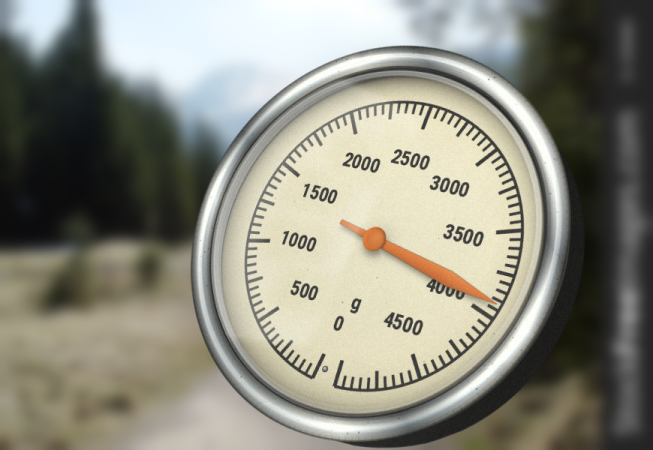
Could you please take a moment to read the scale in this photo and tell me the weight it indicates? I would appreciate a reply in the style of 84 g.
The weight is 3925 g
